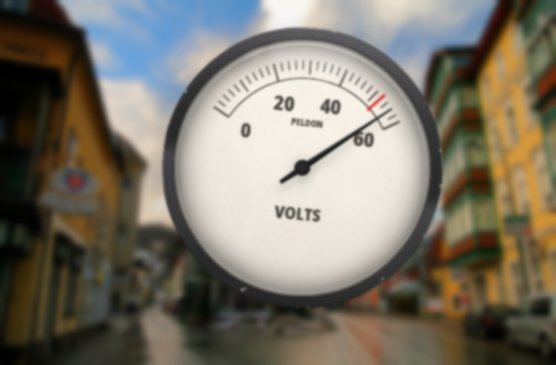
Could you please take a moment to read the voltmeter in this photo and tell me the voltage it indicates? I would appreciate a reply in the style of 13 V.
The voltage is 56 V
